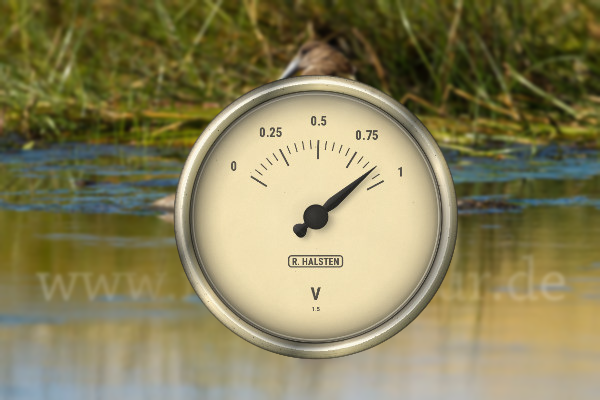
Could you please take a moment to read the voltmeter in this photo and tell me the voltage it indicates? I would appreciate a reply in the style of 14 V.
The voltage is 0.9 V
